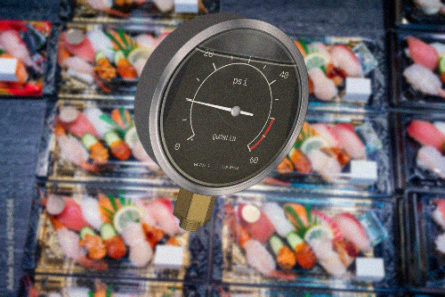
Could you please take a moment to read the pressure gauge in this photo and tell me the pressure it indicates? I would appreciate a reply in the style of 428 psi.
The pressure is 10 psi
